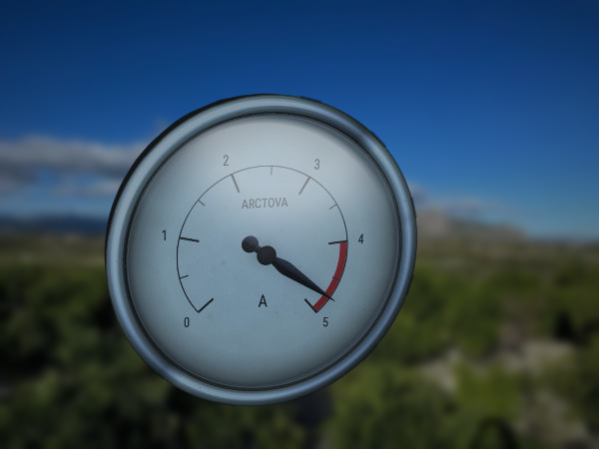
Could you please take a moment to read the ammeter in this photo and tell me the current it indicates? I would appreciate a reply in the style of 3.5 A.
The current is 4.75 A
